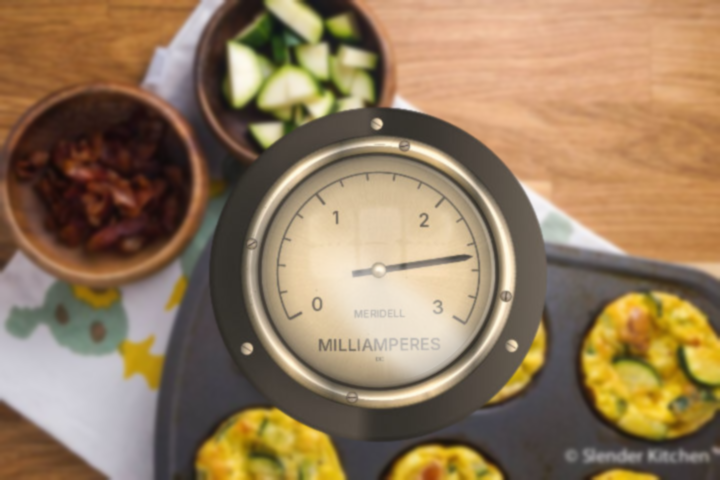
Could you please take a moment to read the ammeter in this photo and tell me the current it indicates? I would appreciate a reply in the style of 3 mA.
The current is 2.5 mA
